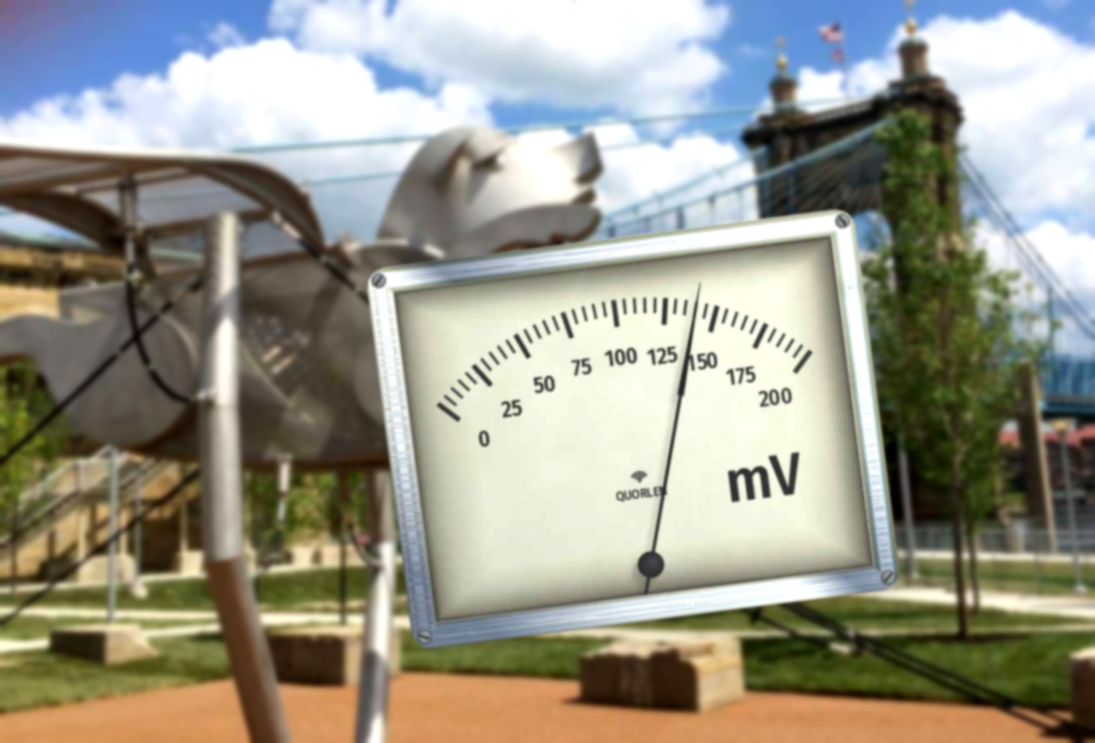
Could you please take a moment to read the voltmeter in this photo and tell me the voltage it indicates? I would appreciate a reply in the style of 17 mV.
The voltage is 140 mV
